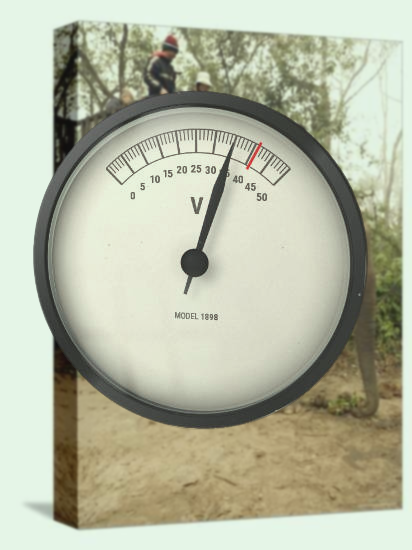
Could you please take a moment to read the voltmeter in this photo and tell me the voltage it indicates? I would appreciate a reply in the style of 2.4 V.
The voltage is 35 V
